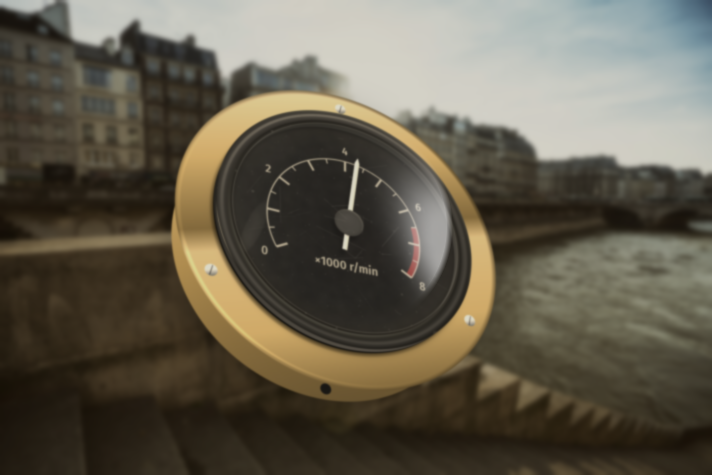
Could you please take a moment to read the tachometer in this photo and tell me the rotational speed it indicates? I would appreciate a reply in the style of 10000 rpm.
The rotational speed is 4250 rpm
